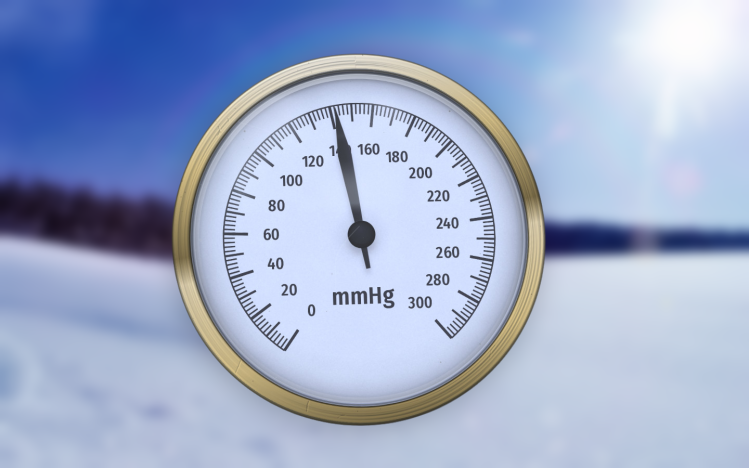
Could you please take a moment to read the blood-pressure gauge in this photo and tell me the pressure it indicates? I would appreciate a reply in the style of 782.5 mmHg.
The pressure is 142 mmHg
